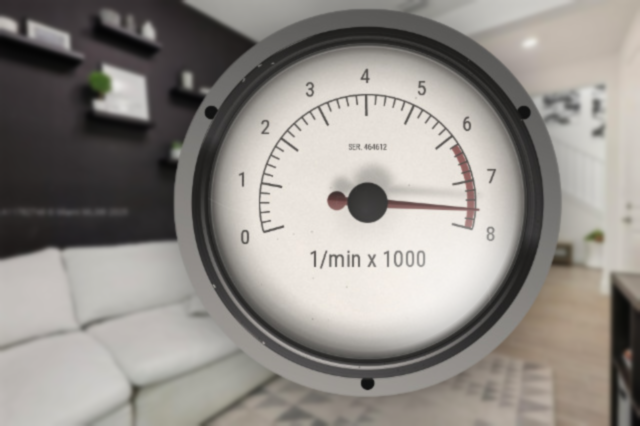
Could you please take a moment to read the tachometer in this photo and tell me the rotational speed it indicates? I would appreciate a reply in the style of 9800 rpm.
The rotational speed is 7600 rpm
